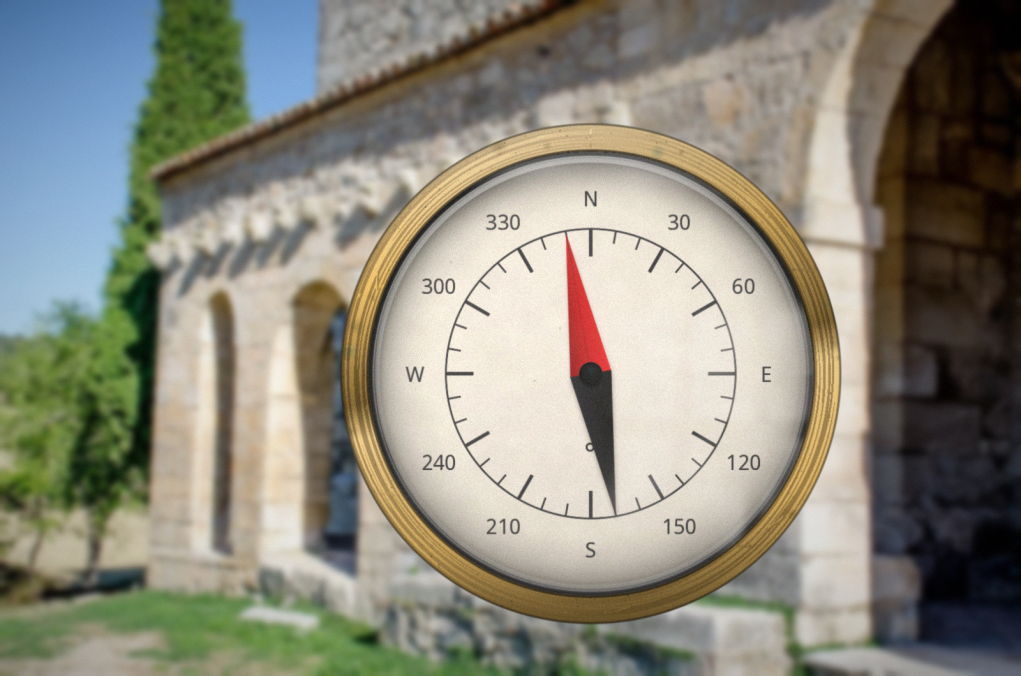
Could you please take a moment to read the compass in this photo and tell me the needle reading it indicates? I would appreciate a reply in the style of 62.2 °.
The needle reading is 350 °
